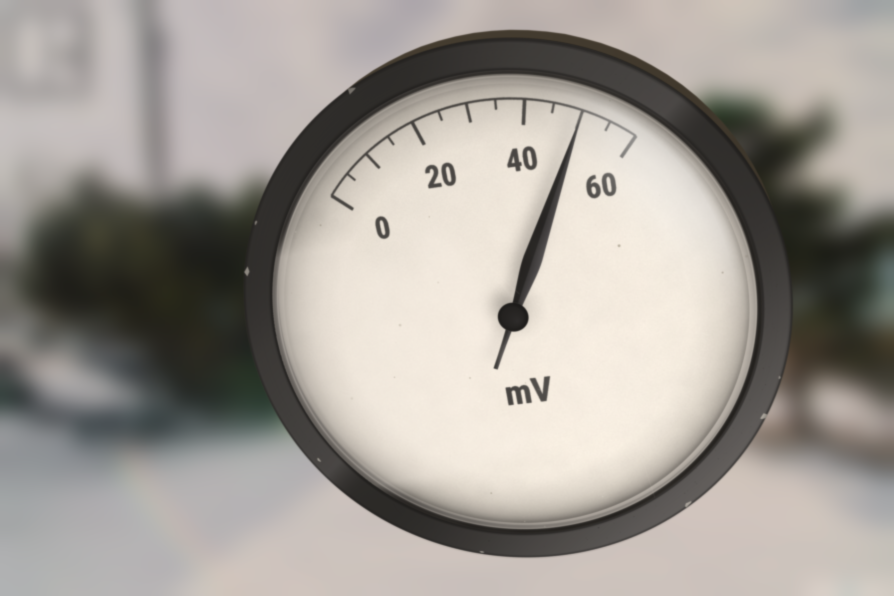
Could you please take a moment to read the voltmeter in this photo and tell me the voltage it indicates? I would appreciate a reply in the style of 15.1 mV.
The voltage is 50 mV
